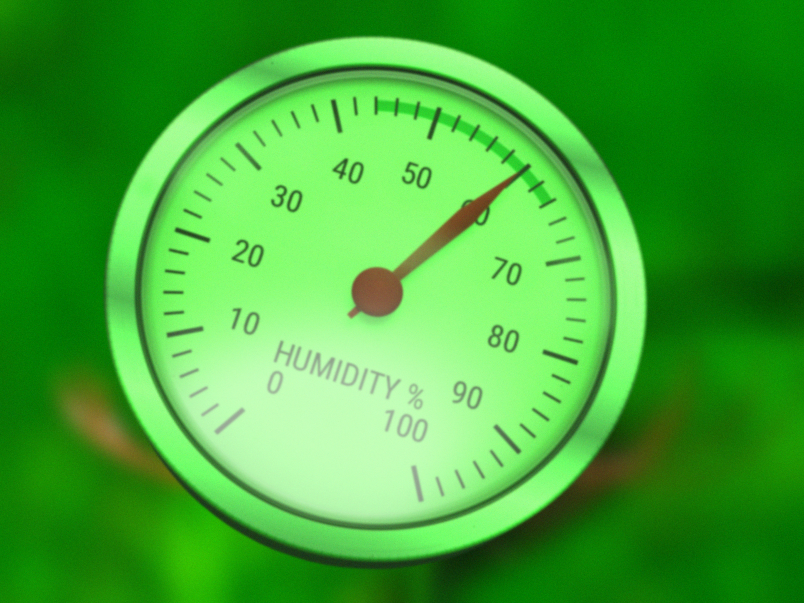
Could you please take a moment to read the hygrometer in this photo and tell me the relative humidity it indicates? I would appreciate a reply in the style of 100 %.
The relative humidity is 60 %
